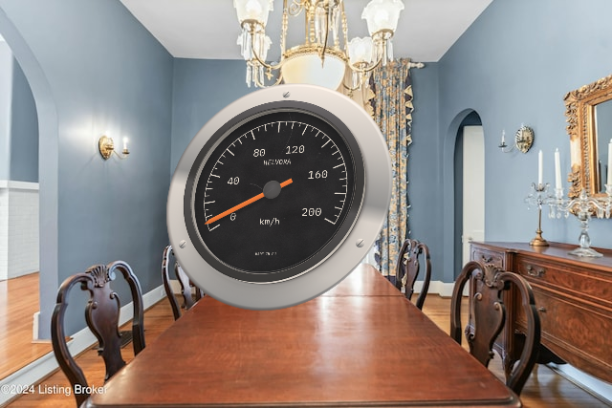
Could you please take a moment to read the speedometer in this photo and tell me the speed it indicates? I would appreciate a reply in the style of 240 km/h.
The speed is 5 km/h
